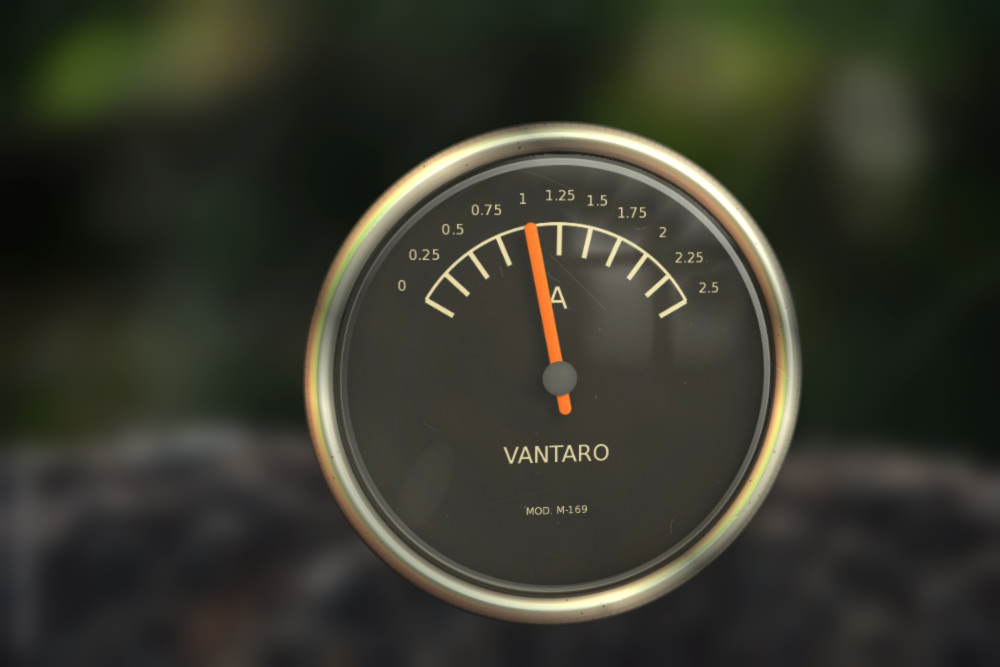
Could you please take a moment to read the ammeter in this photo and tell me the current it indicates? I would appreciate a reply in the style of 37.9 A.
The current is 1 A
